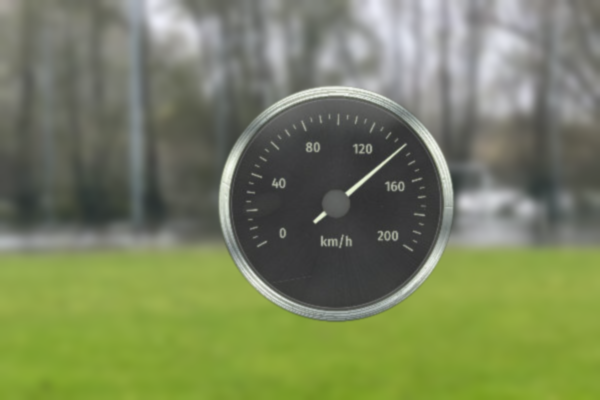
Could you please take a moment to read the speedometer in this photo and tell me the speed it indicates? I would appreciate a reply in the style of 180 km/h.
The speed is 140 km/h
